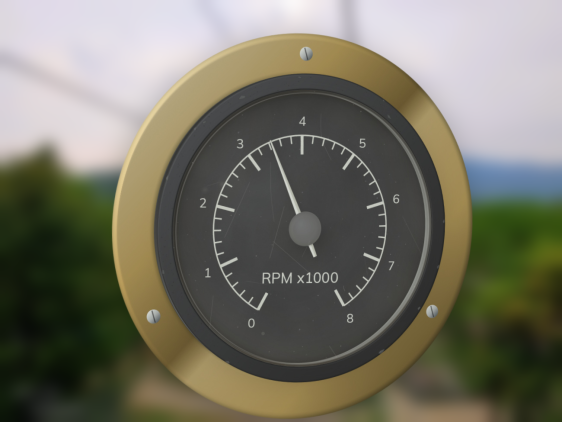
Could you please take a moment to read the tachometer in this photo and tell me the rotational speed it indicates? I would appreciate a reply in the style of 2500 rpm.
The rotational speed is 3400 rpm
